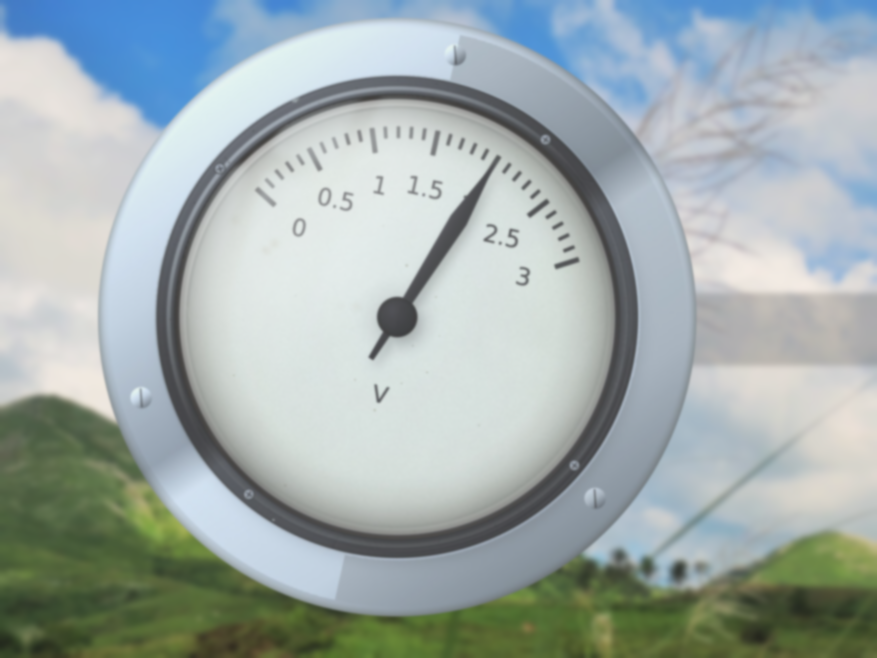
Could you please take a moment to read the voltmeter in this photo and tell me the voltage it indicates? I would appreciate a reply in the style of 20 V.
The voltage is 2 V
